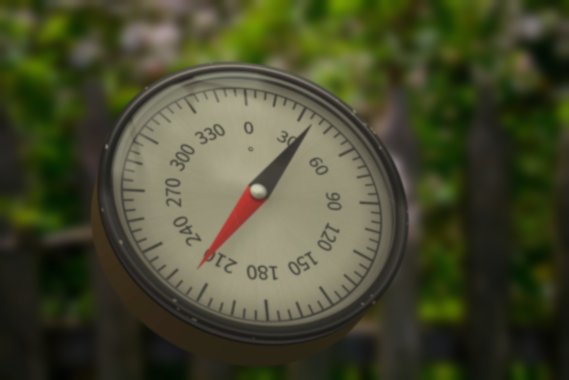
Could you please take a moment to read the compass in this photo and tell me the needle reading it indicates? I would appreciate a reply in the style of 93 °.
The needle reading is 217.5 °
